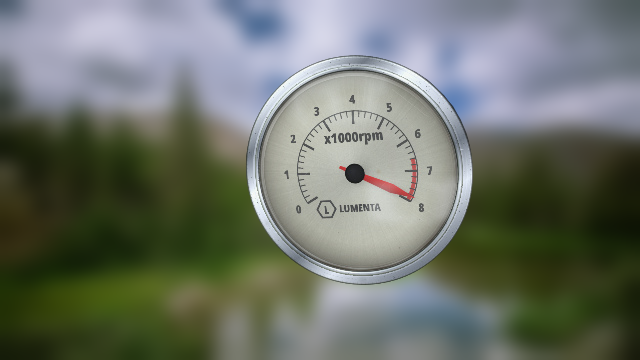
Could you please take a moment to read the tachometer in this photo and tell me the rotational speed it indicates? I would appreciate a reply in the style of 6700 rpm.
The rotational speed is 7800 rpm
